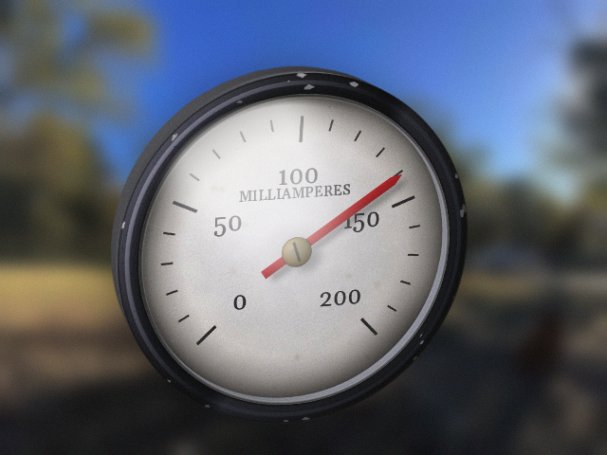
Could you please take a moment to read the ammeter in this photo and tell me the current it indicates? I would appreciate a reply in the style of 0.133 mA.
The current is 140 mA
